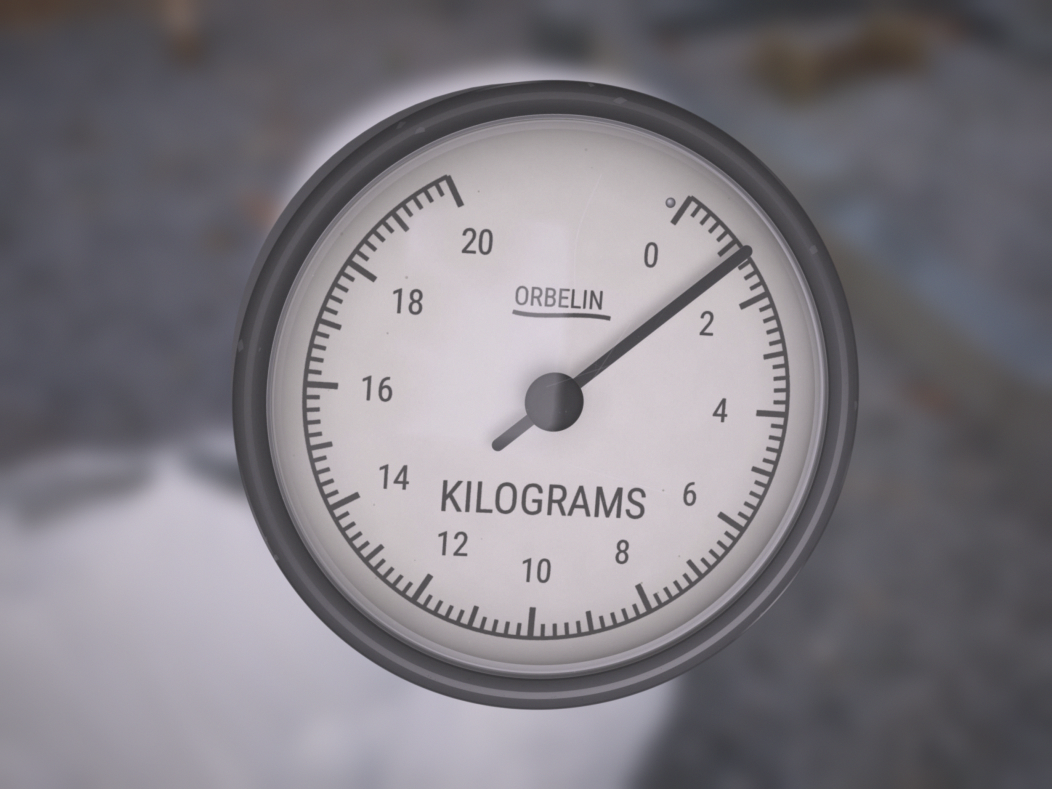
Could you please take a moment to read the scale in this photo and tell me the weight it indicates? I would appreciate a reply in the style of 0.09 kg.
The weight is 1.2 kg
